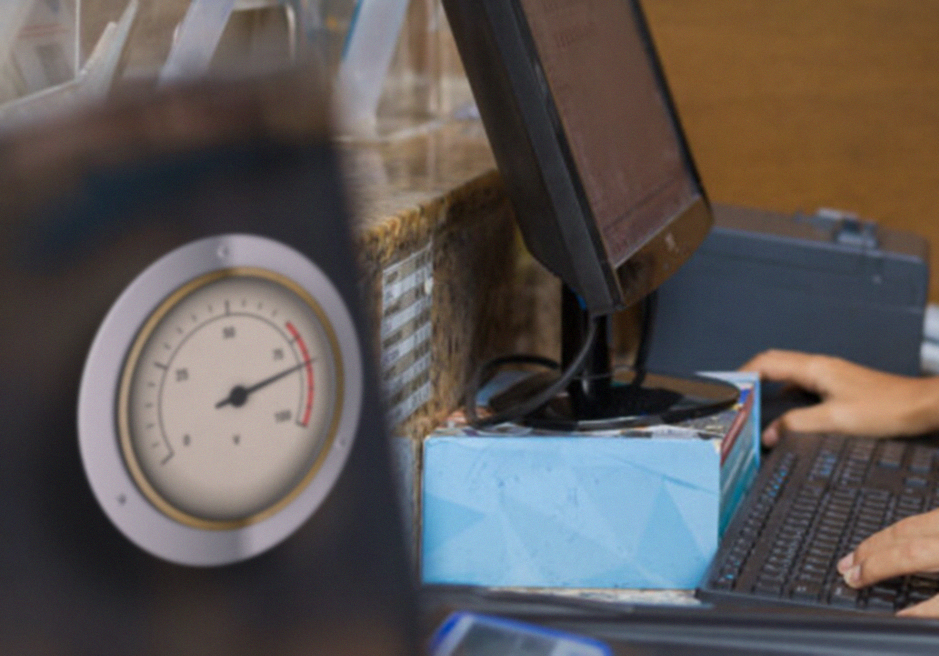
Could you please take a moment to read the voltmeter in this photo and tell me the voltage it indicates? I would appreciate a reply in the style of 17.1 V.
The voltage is 82.5 V
